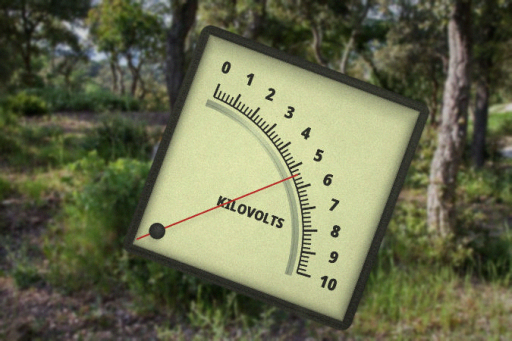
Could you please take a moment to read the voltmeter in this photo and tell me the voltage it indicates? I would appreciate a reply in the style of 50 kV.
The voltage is 5.4 kV
